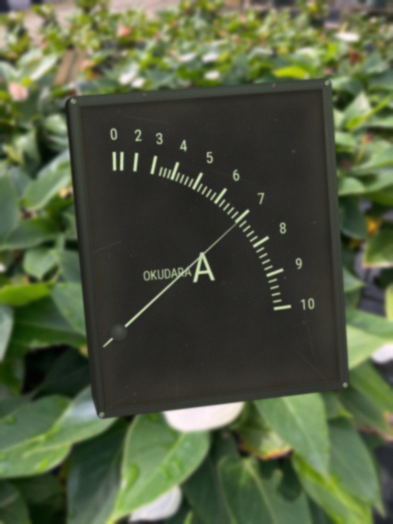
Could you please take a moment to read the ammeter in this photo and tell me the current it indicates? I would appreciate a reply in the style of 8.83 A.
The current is 7 A
